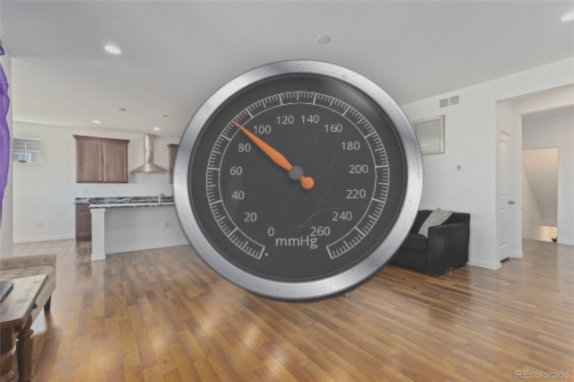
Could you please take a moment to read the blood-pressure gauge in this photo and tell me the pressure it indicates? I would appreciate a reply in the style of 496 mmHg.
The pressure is 90 mmHg
